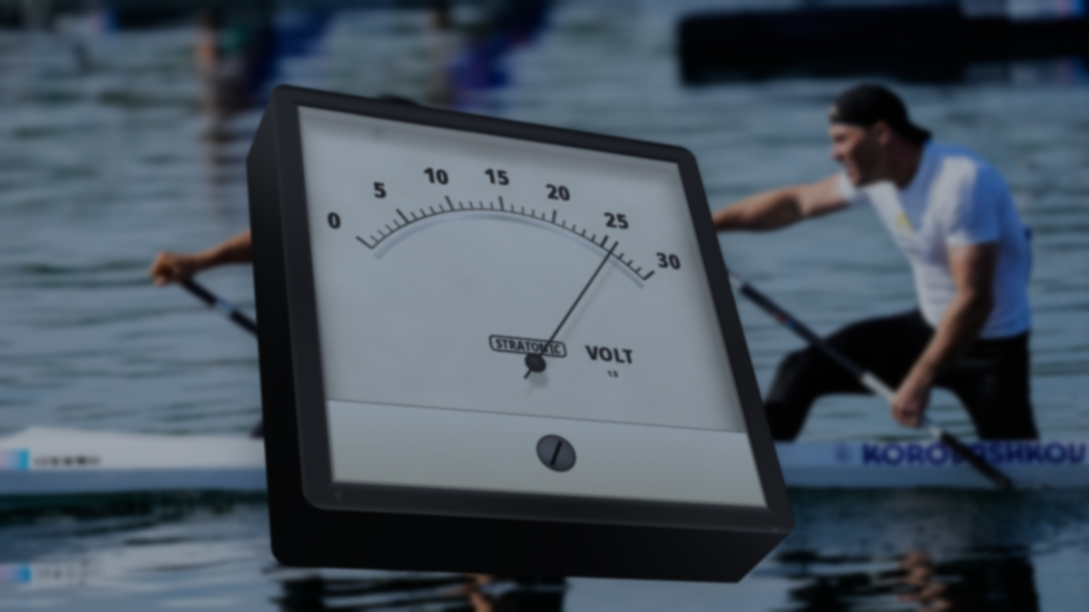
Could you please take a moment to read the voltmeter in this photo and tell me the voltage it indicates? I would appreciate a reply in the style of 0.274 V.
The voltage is 26 V
